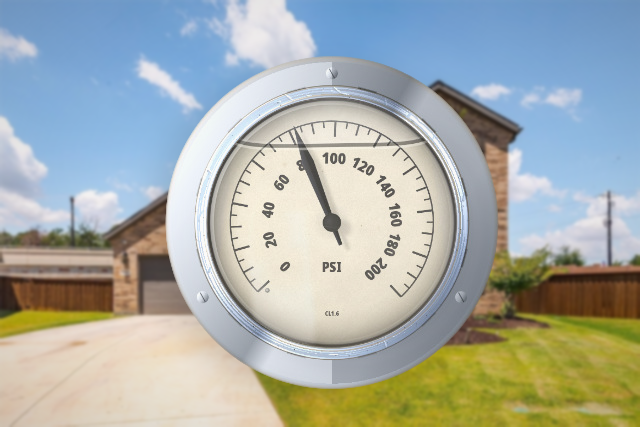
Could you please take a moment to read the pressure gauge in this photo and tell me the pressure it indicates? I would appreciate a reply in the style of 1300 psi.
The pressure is 82.5 psi
